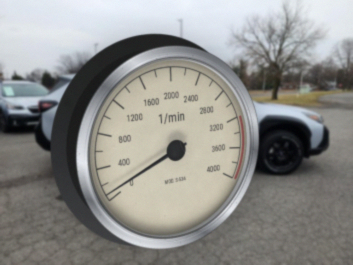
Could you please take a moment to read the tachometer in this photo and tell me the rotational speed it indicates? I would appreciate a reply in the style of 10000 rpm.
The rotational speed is 100 rpm
